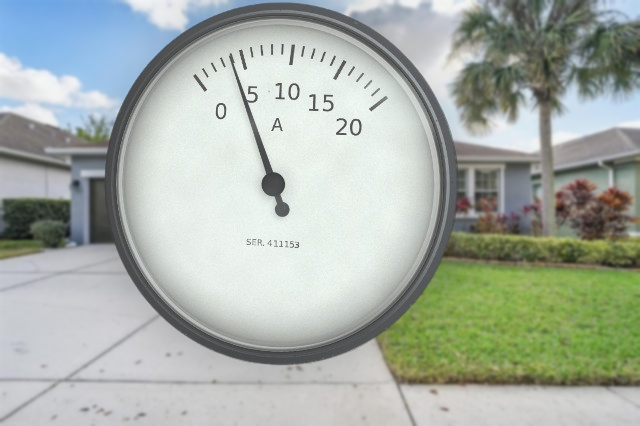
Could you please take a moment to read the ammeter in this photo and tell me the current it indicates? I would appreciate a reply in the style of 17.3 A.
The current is 4 A
